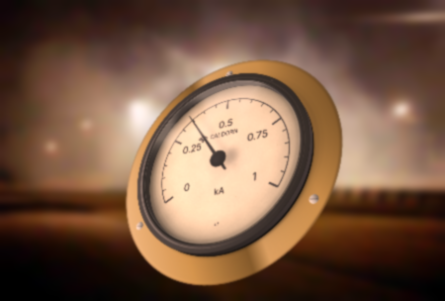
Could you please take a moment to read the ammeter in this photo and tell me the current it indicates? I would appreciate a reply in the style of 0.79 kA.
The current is 0.35 kA
